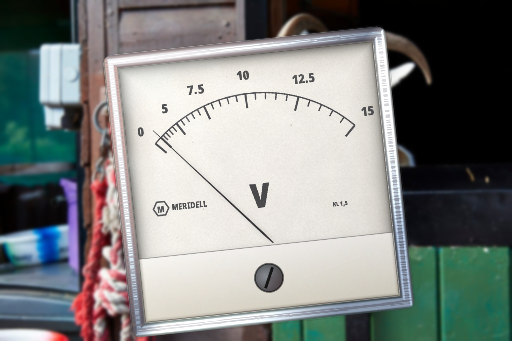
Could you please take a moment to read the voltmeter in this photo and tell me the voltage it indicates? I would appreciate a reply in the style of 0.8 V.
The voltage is 2.5 V
